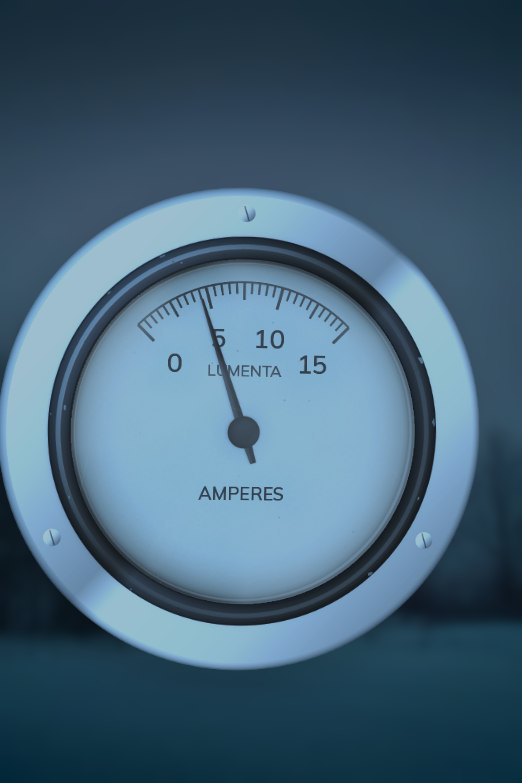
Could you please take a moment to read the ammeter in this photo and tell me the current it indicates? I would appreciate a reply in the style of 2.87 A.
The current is 4.5 A
